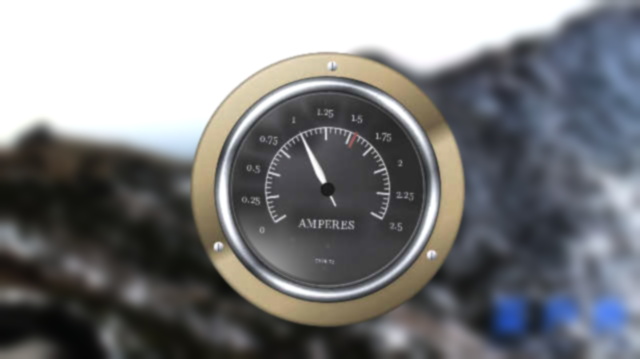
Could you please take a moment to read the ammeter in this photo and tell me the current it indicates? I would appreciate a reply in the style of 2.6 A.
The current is 1 A
